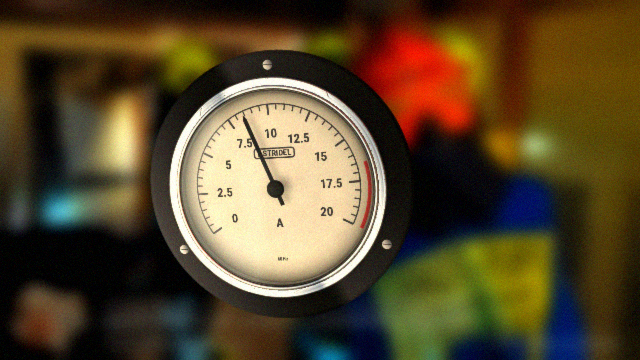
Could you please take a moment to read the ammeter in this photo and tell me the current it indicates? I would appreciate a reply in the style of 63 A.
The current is 8.5 A
